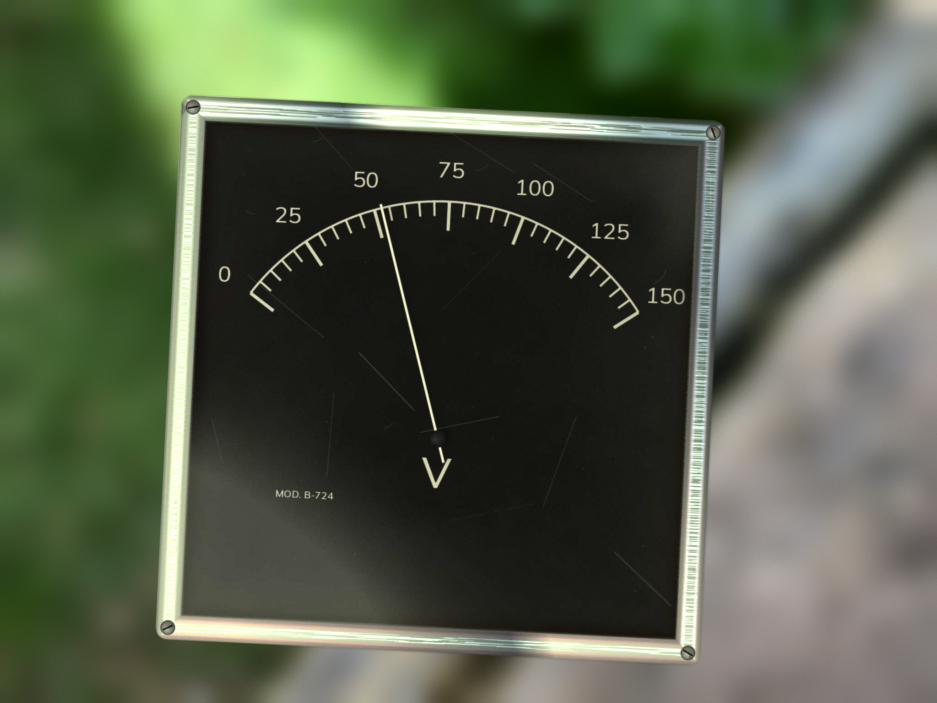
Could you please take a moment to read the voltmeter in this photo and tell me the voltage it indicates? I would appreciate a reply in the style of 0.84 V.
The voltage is 52.5 V
